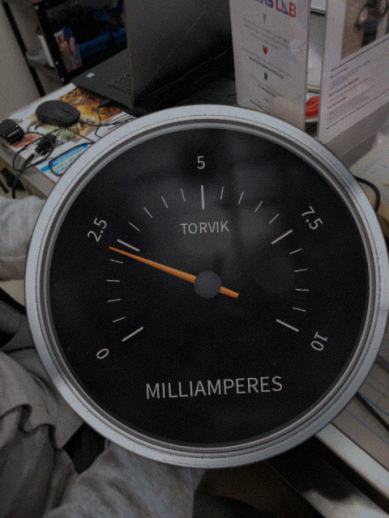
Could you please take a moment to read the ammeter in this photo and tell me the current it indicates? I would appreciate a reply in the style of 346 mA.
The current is 2.25 mA
